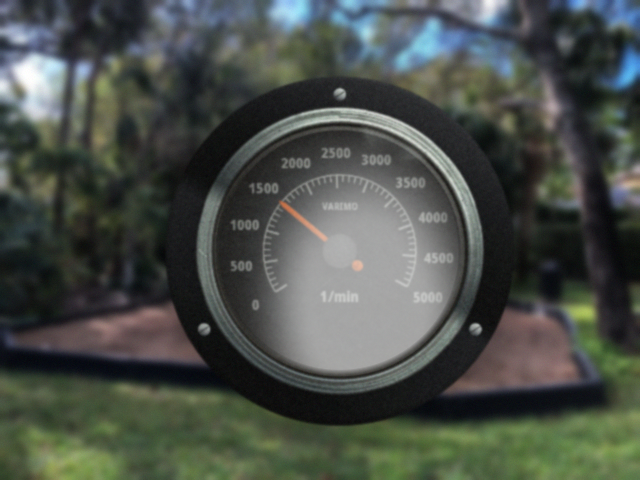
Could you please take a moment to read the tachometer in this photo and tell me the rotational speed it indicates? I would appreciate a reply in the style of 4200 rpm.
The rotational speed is 1500 rpm
